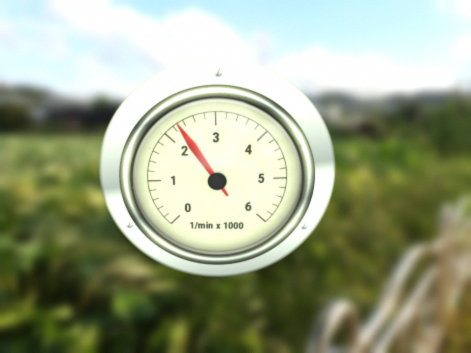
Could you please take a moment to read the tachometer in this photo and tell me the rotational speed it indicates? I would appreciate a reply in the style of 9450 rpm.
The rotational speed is 2300 rpm
